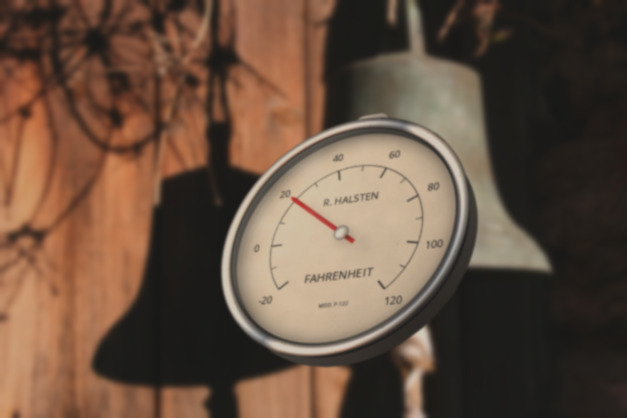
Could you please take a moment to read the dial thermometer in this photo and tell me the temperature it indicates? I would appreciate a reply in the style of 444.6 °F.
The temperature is 20 °F
